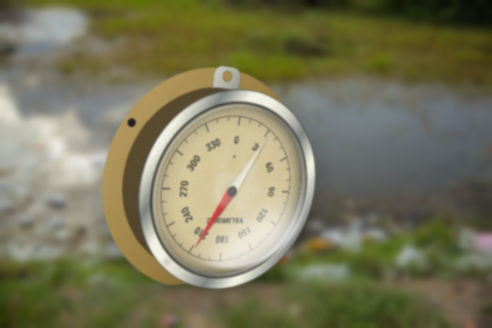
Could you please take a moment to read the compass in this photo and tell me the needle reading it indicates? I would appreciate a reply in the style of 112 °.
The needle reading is 210 °
